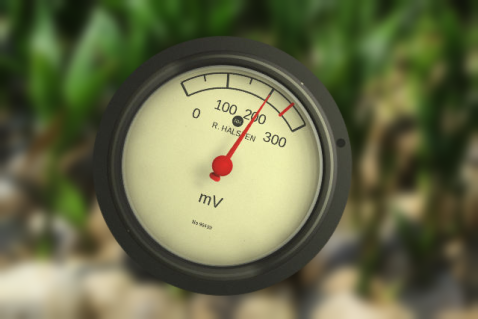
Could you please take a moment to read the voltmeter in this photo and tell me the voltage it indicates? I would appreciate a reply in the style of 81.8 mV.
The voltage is 200 mV
